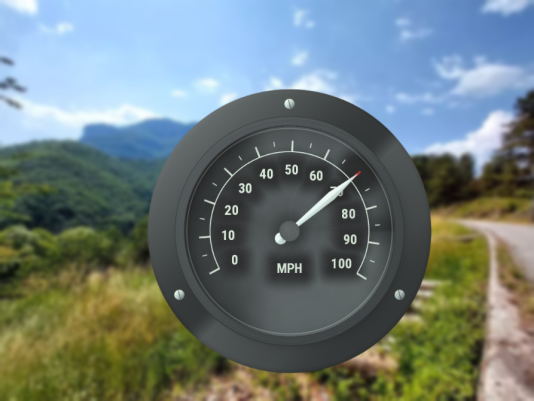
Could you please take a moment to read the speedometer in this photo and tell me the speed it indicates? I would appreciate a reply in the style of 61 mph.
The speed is 70 mph
